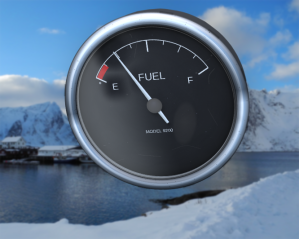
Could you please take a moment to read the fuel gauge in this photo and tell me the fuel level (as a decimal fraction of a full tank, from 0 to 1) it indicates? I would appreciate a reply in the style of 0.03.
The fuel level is 0.25
